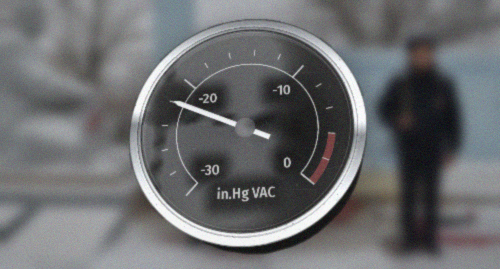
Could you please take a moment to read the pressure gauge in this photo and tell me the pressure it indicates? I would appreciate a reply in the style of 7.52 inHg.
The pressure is -22 inHg
